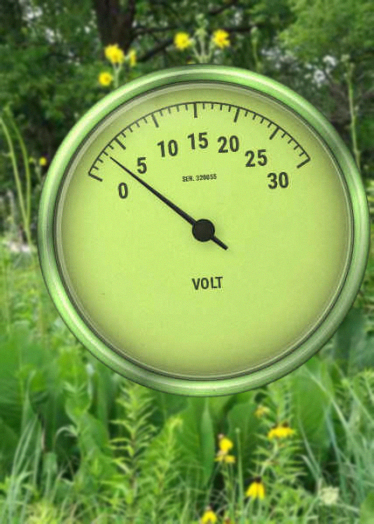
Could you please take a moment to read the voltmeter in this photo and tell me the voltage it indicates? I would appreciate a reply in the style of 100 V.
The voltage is 3 V
